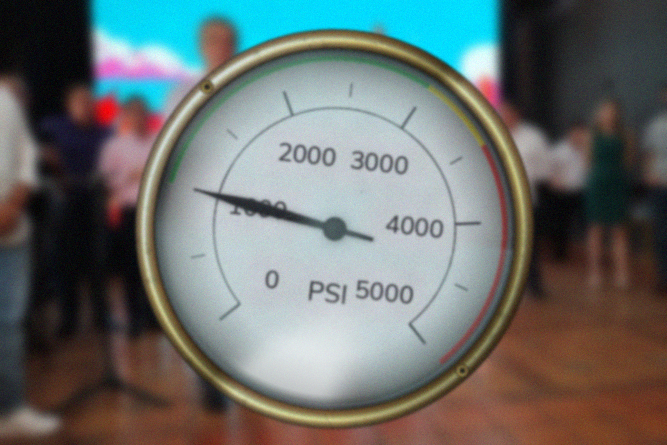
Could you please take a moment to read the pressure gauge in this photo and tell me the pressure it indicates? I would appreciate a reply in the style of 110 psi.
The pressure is 1000 psi
